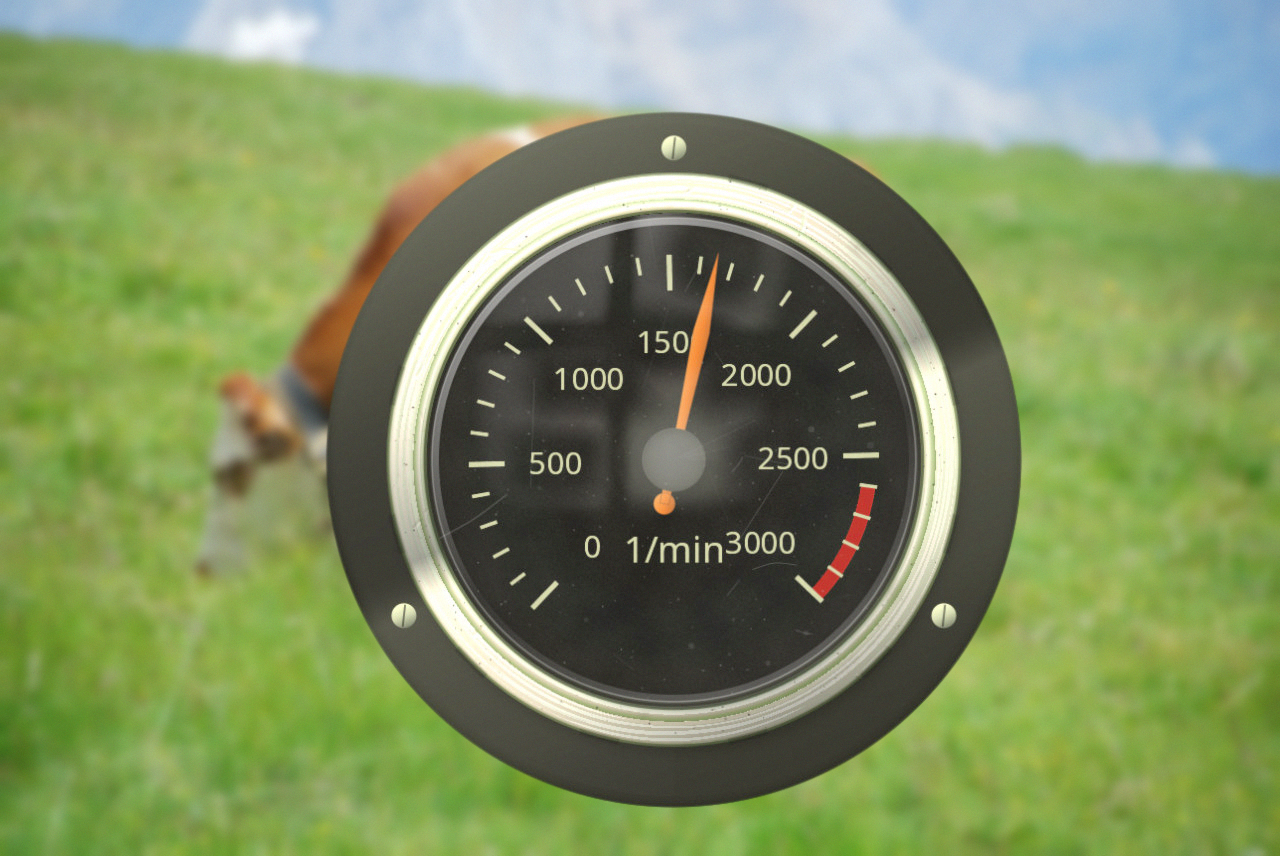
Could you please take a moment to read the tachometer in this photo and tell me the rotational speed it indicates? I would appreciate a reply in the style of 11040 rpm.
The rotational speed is 1650 rpm
